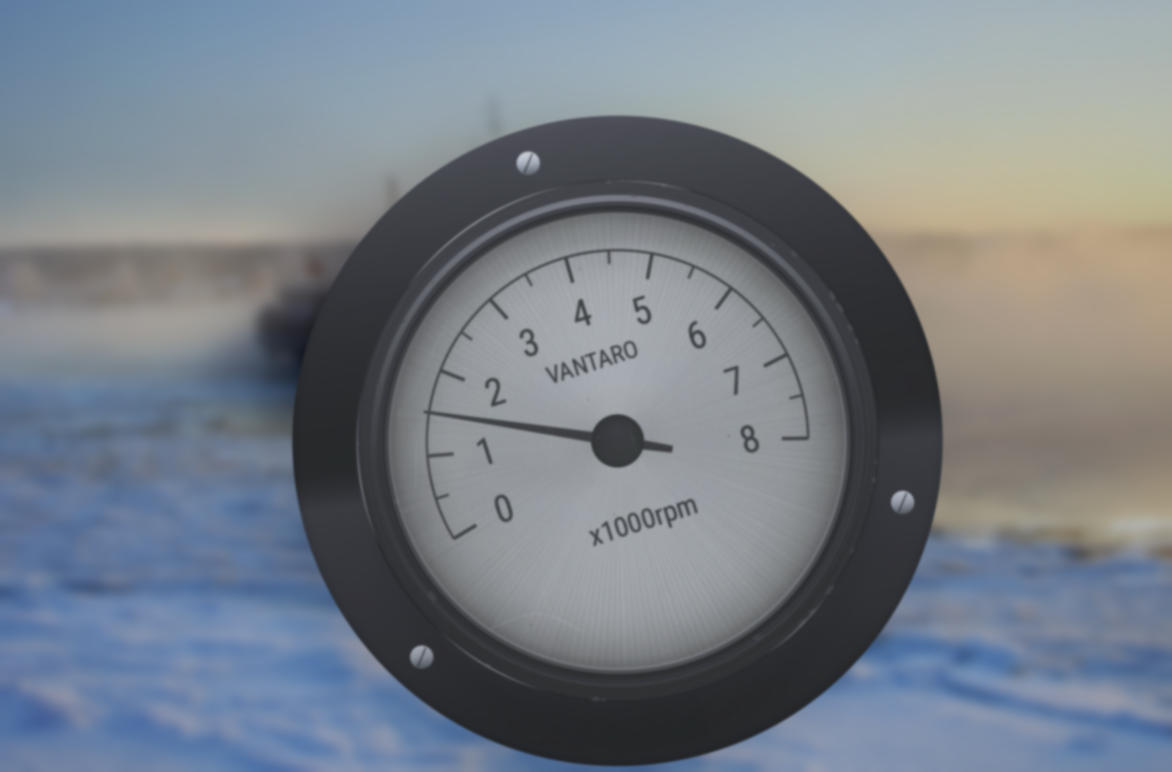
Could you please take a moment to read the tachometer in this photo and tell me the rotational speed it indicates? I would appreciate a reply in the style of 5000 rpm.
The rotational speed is 1500 rpm
